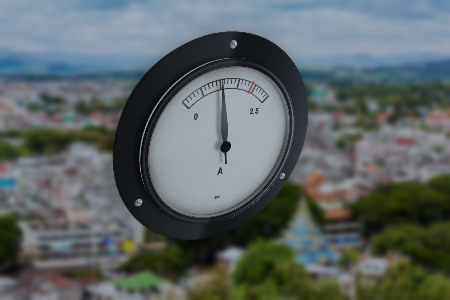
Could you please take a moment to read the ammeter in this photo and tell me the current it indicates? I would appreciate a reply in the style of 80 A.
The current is 1 A
